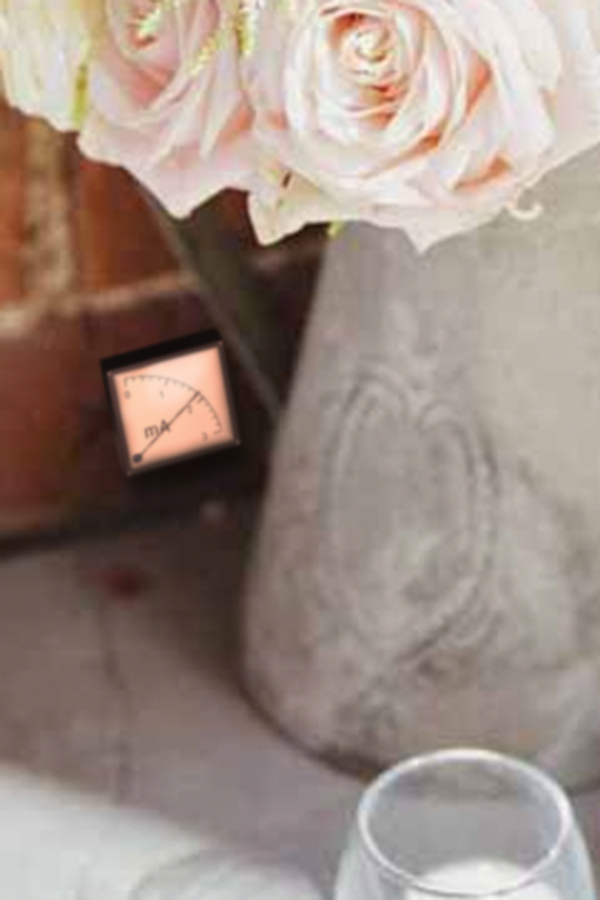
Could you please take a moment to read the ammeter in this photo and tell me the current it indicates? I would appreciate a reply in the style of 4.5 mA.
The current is 1.8 mA
